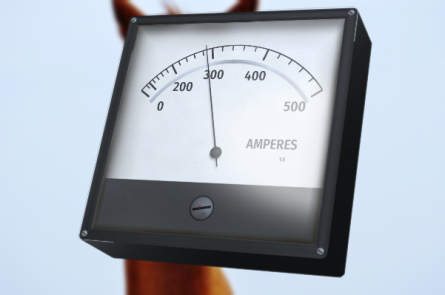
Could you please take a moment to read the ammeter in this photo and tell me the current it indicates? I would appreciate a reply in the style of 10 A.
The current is 290 A
